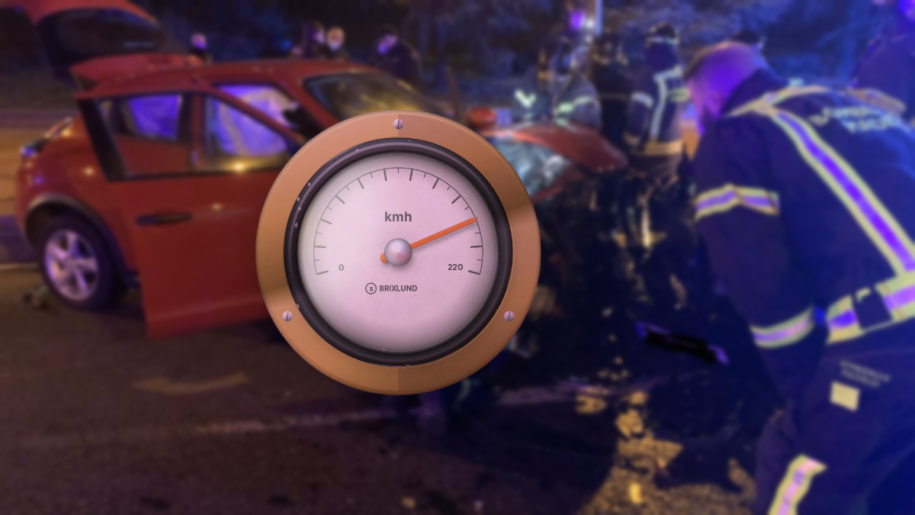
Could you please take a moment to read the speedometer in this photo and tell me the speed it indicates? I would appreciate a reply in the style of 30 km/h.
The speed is 180 km/h
